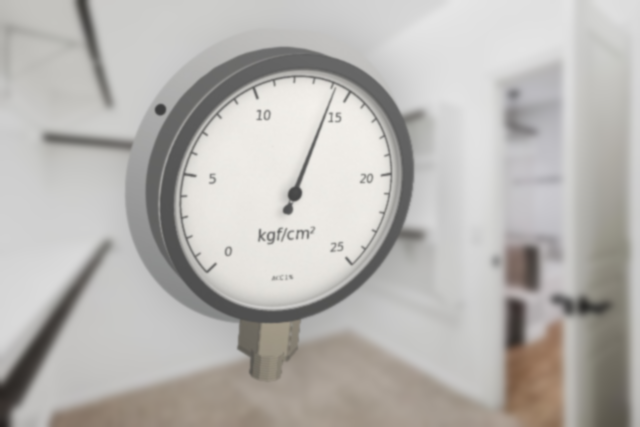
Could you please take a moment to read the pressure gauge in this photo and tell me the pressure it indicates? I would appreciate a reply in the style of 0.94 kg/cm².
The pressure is 14 kg/cm²
